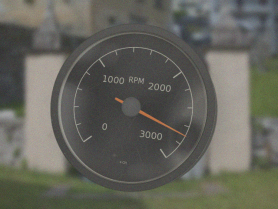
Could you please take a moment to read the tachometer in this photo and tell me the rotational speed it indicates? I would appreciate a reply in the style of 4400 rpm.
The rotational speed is 2700 rpm
